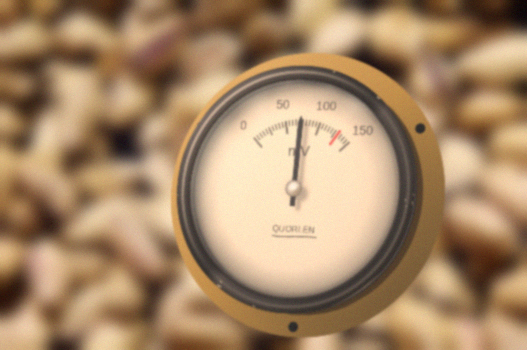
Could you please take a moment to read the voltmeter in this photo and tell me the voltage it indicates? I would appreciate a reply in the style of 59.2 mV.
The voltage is 75 mV
